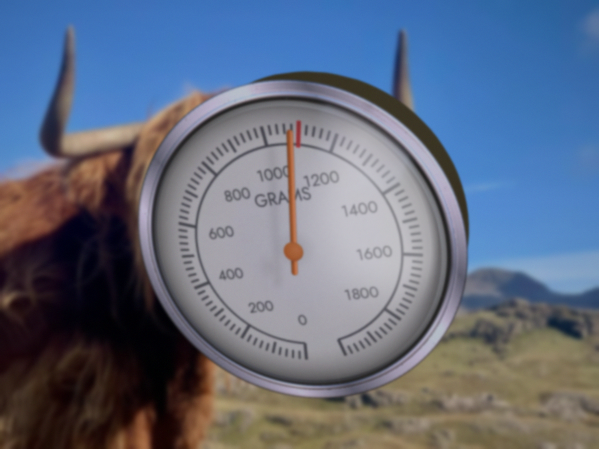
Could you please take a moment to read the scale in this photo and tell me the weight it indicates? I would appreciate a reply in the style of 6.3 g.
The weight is 1080 g
